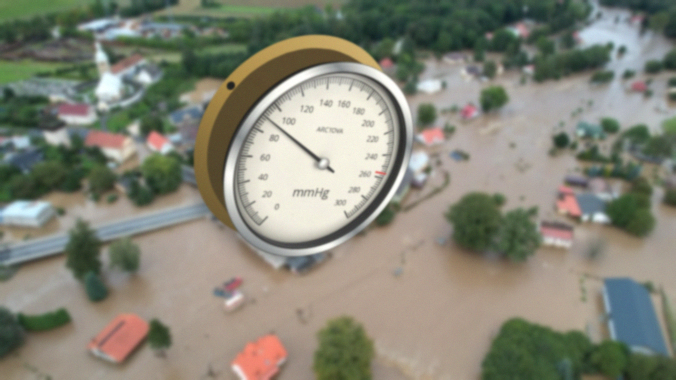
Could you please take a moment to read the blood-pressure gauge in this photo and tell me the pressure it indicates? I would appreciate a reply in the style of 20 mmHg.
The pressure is 90 mmHg
